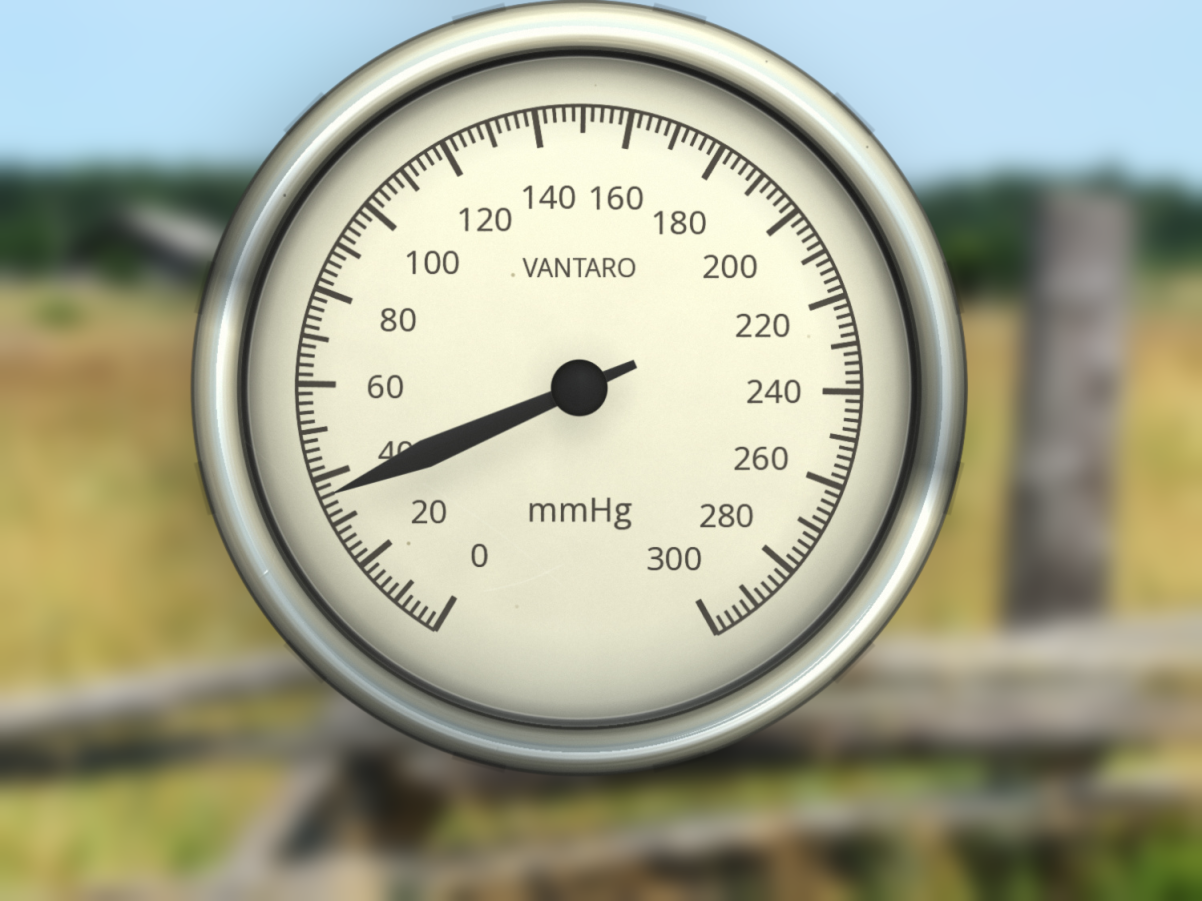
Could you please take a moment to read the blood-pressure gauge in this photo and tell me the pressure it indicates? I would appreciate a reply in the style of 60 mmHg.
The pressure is 36 mmHg
